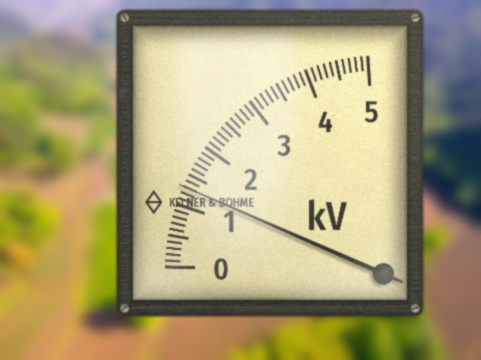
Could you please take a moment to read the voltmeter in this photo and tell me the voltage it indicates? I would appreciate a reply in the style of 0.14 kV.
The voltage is 1.3 kV
